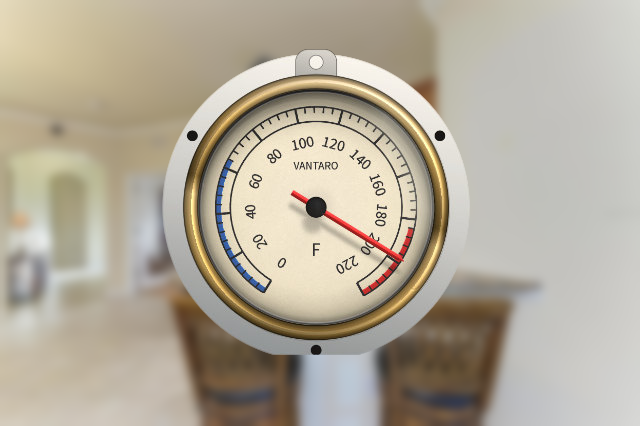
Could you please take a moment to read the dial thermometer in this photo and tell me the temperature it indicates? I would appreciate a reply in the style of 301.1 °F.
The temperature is 198 °F
